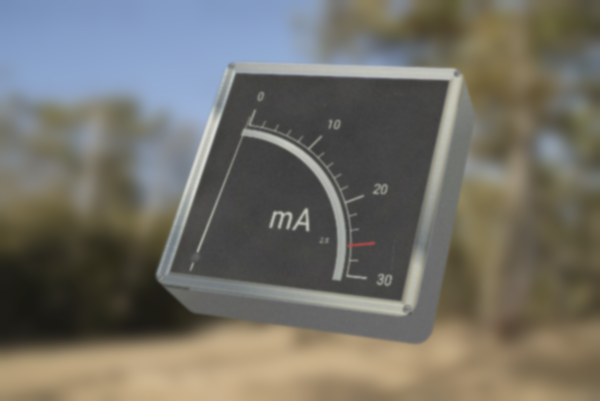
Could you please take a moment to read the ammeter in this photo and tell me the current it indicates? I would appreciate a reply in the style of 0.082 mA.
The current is 0 mA
